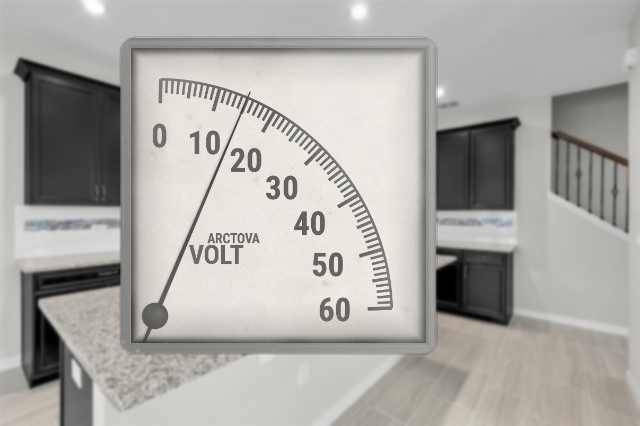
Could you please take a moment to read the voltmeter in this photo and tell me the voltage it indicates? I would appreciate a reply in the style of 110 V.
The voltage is 15 V
